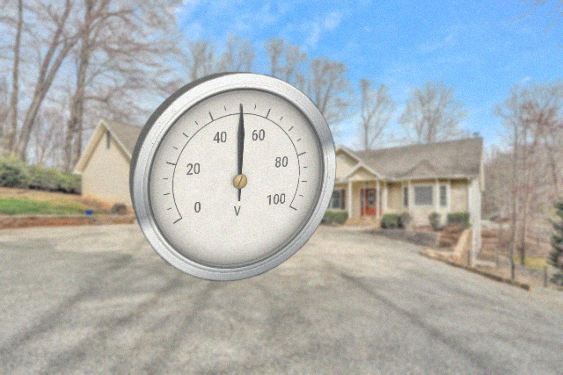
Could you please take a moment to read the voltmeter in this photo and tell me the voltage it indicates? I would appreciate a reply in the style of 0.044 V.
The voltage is 50 V
